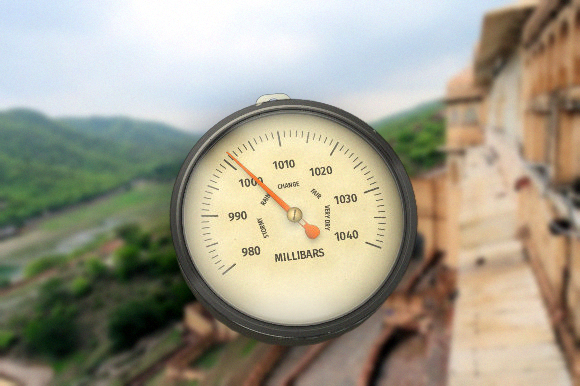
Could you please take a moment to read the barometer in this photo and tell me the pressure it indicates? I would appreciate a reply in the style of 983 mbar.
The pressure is 1001 mbar
